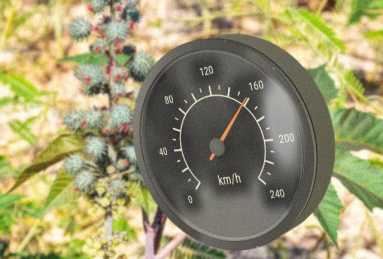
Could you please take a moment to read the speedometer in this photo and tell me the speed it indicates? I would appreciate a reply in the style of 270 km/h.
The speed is 160 km/h
